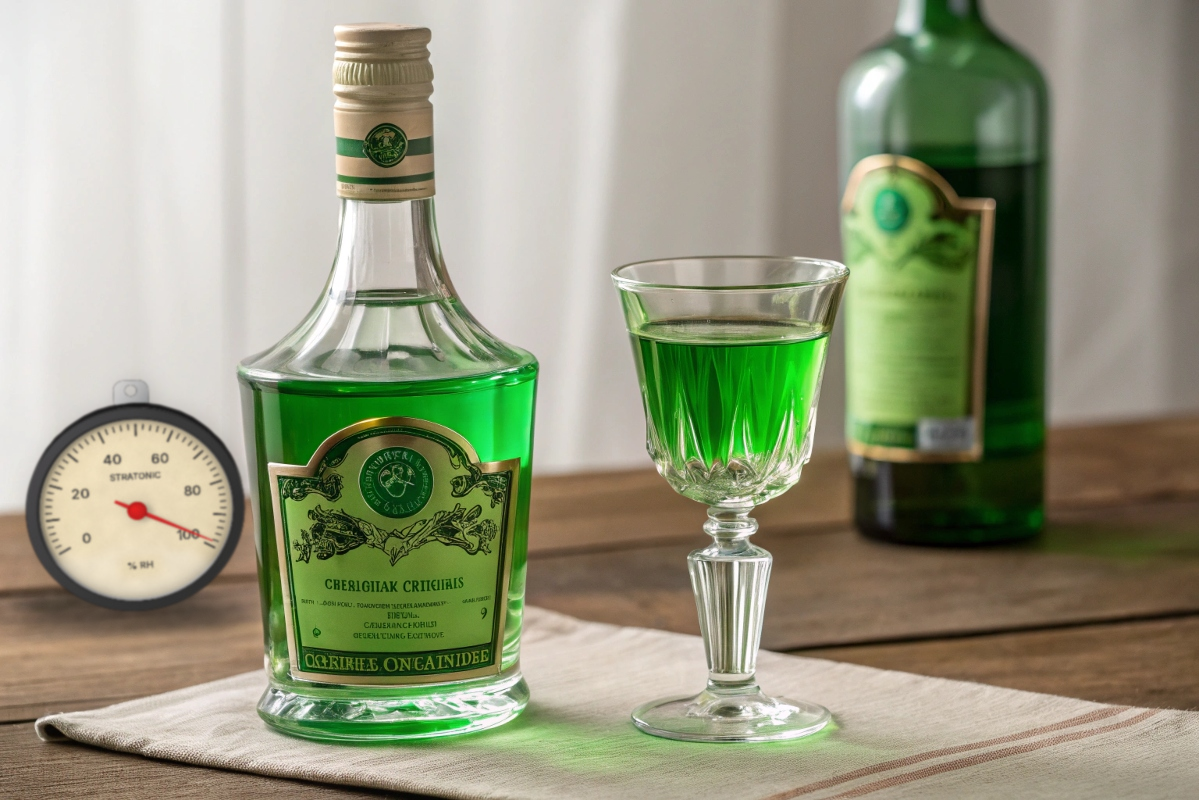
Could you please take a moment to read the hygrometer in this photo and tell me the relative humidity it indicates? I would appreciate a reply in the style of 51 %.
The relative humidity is 98 %
